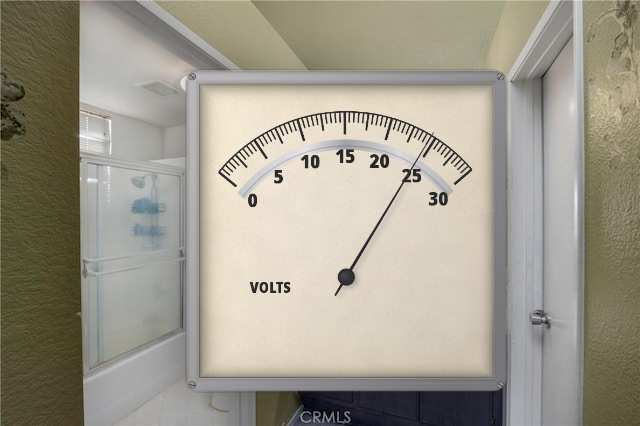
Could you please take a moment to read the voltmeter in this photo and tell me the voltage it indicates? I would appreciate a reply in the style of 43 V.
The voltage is 24.5 V
